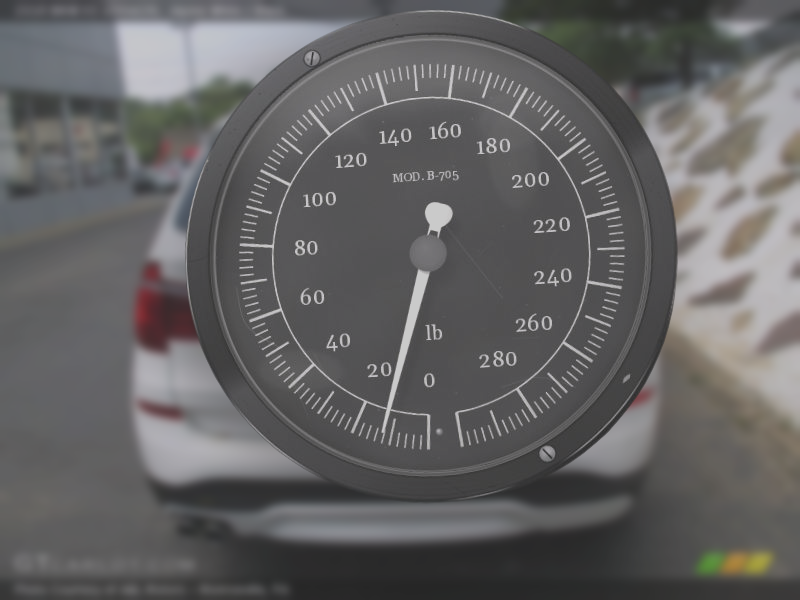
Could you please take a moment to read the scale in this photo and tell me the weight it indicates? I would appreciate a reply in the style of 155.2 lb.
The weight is 12 lb
